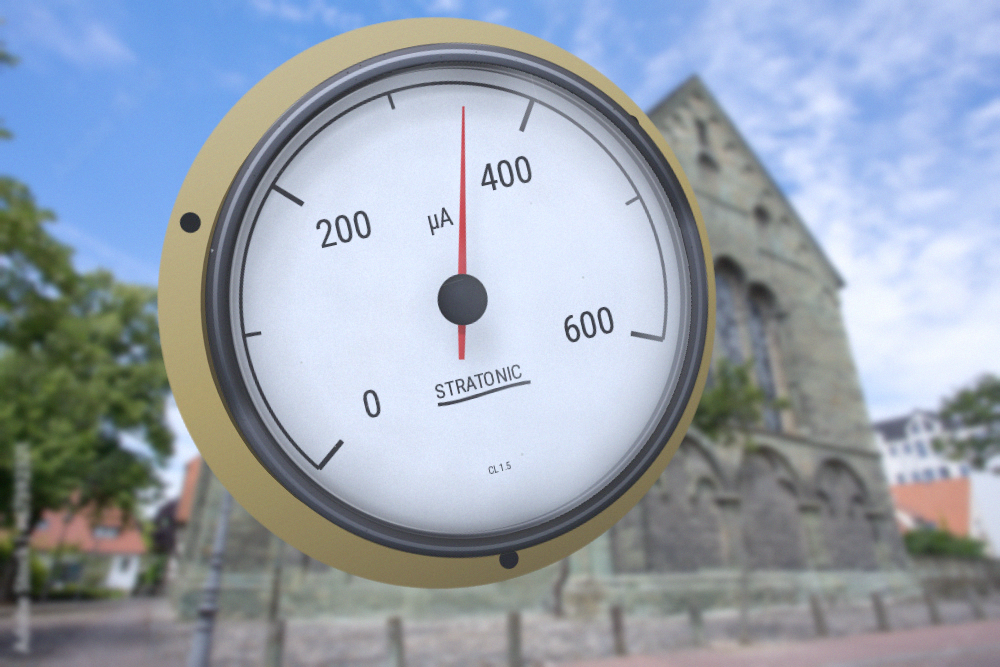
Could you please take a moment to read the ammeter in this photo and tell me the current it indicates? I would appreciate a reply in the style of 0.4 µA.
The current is 350 µA
